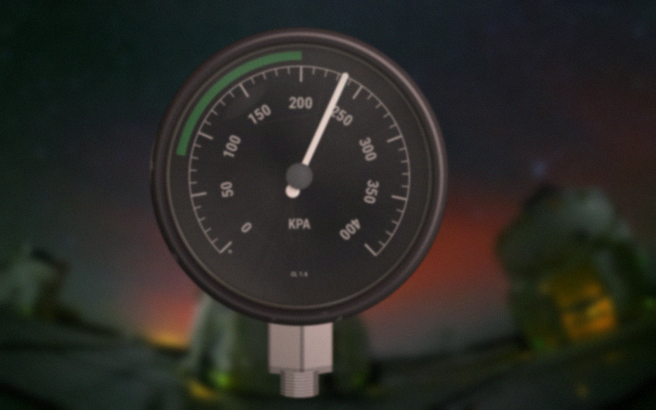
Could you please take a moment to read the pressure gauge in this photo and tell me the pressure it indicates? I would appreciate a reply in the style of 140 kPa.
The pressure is 235 kPa
